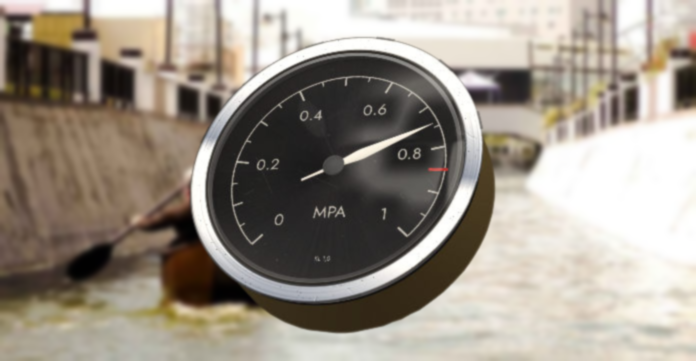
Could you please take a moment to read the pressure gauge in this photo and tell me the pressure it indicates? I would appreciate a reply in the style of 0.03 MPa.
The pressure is 0.75 MPa
